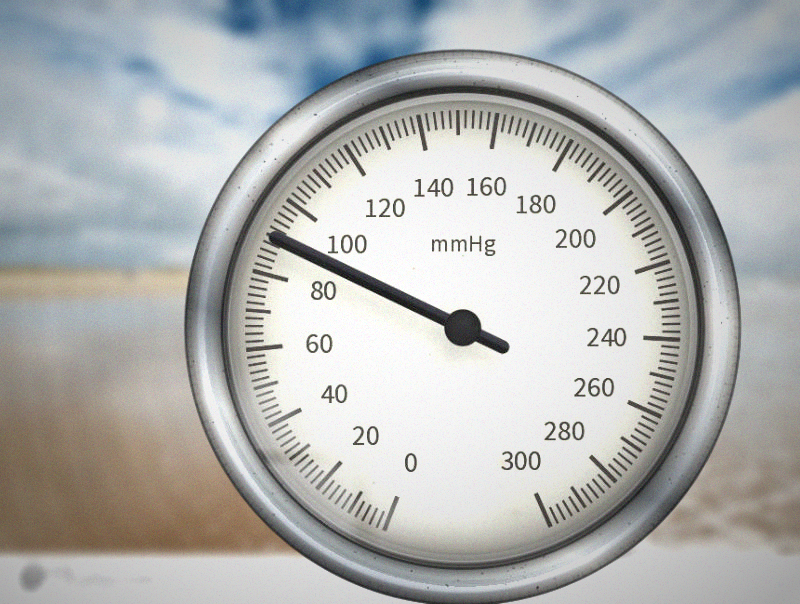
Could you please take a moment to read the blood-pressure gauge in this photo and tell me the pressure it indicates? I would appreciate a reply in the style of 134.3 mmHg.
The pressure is 90 mmHg
